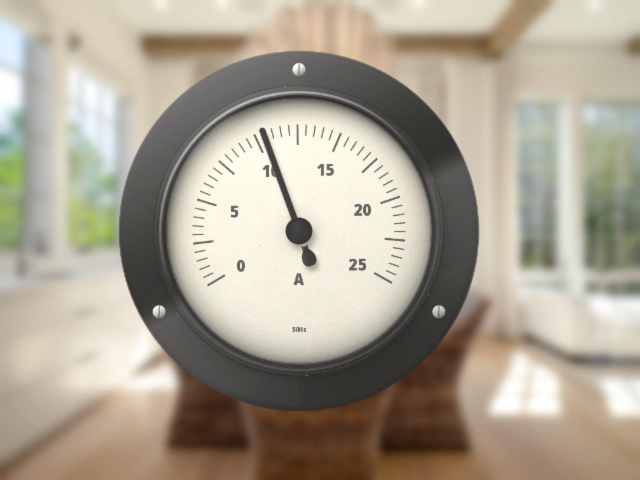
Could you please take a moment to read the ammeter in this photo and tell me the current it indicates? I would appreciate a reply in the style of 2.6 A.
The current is 10.5 A
